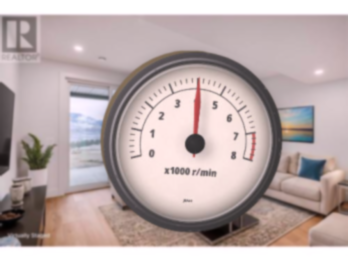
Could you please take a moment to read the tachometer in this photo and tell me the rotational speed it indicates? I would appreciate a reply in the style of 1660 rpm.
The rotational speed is 4000 rpm
